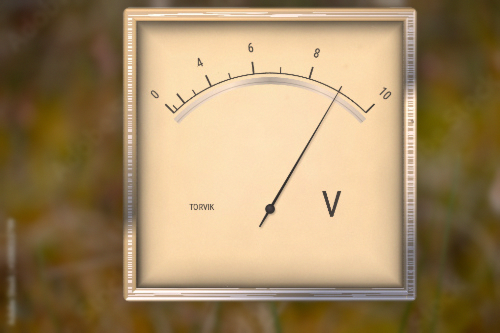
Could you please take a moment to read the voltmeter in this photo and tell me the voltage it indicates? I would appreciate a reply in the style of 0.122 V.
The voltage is 9 V
